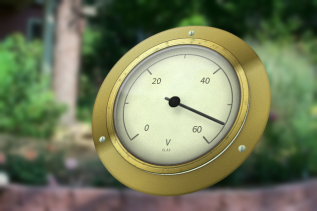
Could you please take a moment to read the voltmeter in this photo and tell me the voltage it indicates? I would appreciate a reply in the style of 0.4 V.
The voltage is 55 V
